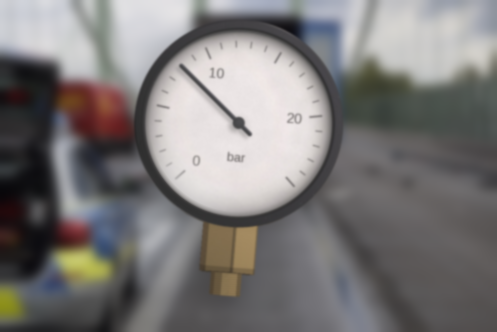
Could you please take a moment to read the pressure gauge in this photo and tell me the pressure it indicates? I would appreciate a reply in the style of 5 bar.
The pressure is 8 bar
